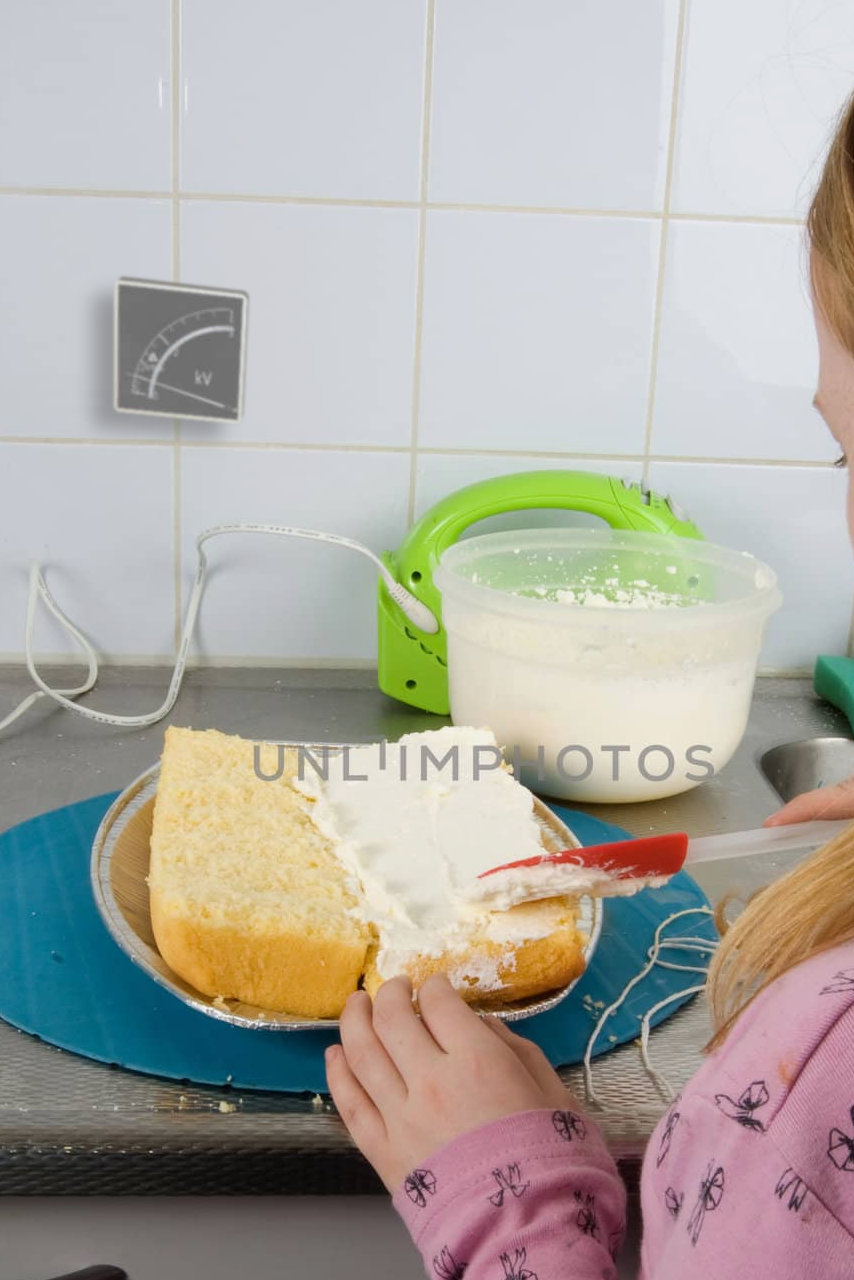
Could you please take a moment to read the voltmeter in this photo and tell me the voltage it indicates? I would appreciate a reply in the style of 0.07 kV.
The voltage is 1 kV
